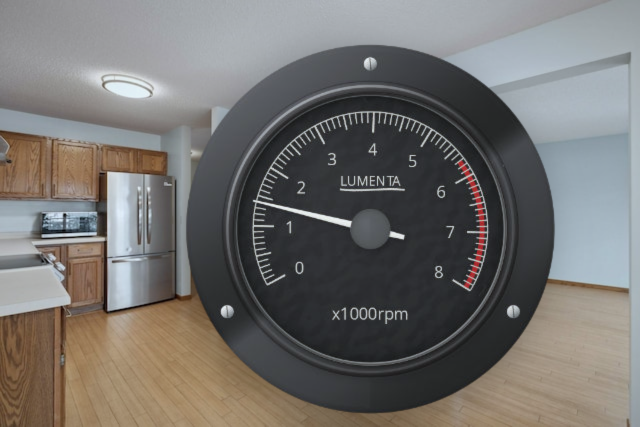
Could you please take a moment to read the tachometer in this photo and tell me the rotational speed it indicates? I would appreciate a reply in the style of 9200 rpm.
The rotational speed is 1400 rpm
